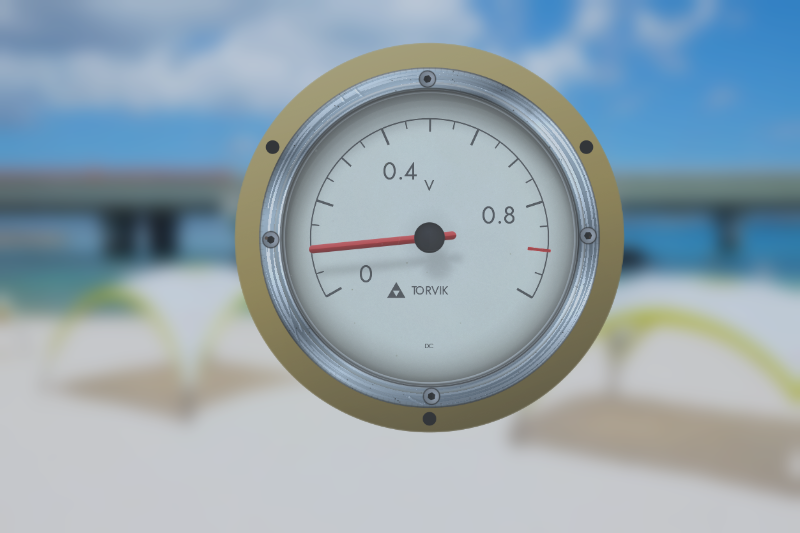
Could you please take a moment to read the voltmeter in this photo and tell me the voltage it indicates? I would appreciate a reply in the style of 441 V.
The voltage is 0.1 V
